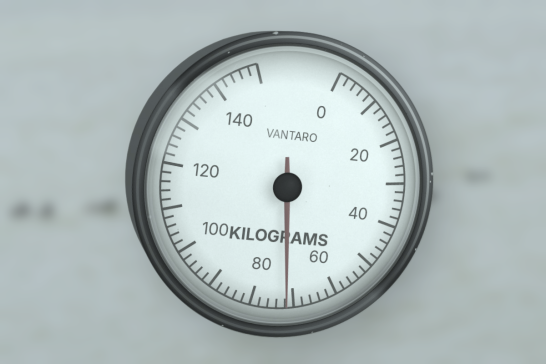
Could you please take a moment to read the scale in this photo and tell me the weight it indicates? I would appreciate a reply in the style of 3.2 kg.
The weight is 72 kg
